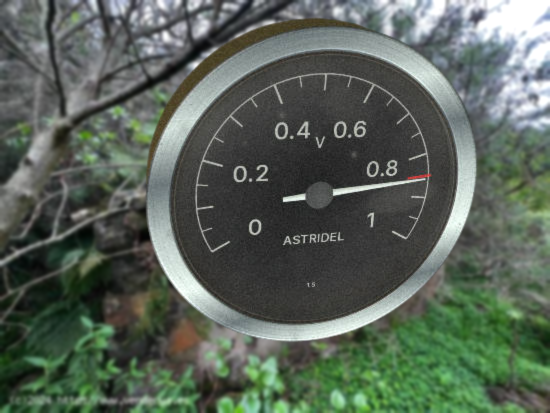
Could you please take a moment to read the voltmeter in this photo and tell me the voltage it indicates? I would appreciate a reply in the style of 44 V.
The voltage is 0.85 V
